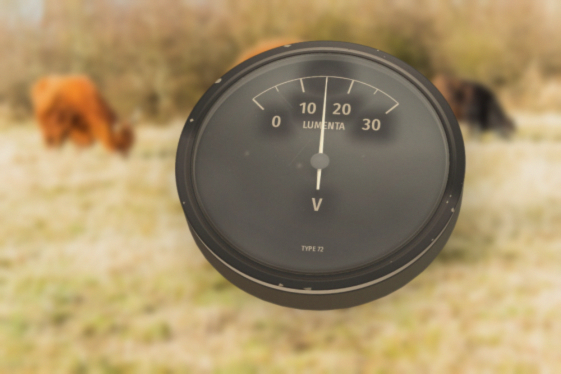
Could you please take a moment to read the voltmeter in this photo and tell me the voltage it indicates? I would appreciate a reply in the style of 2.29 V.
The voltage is 15 V
